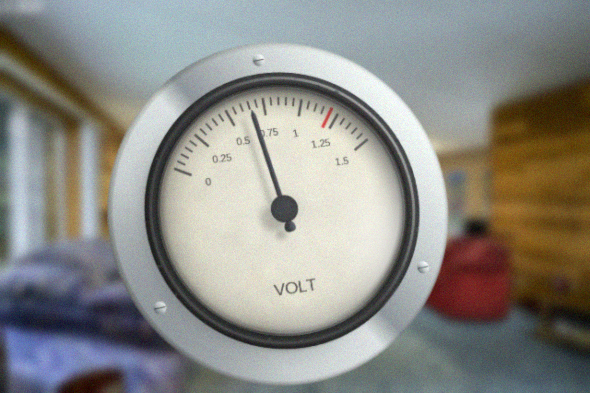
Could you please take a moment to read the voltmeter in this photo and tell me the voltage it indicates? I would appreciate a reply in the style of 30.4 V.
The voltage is 0.65 V
